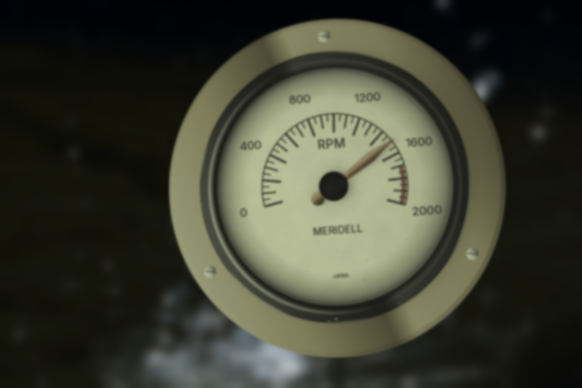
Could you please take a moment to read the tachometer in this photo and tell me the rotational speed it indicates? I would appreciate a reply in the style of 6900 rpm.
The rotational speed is 1500 rpm
